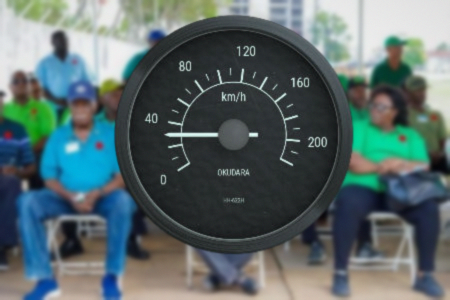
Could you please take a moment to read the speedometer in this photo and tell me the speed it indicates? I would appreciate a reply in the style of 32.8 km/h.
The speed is 30 km/h
